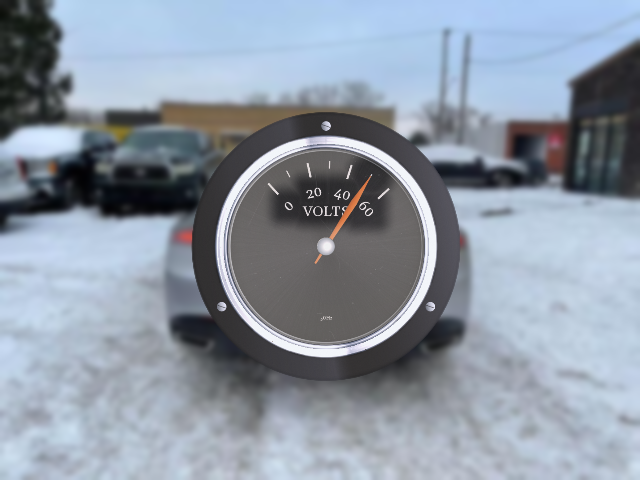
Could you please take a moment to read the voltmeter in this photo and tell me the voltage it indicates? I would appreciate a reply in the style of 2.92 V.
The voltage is 50 V
